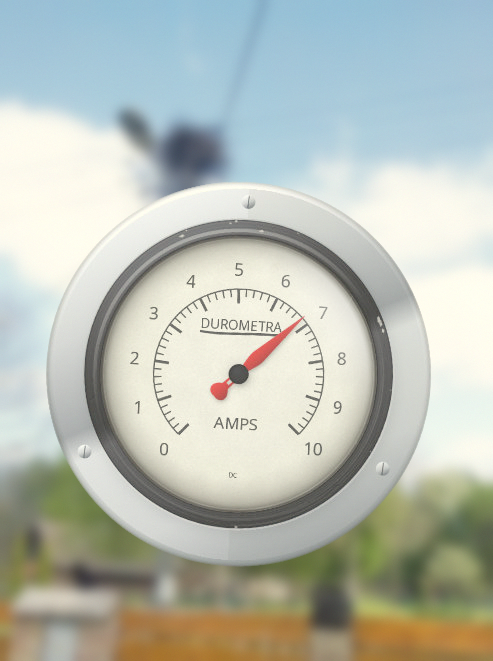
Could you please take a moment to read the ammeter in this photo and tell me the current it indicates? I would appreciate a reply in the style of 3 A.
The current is 6.8 A
